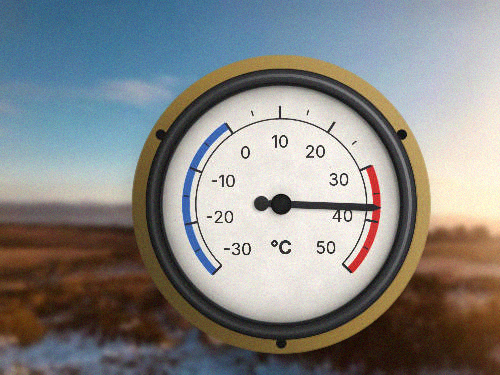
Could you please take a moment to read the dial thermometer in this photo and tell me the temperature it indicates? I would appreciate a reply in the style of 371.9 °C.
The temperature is 37.5 °C
